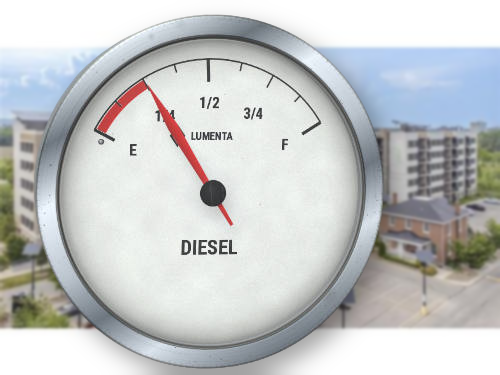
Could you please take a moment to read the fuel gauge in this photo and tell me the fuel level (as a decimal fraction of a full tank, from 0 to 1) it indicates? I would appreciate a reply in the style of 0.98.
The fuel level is 0.25
